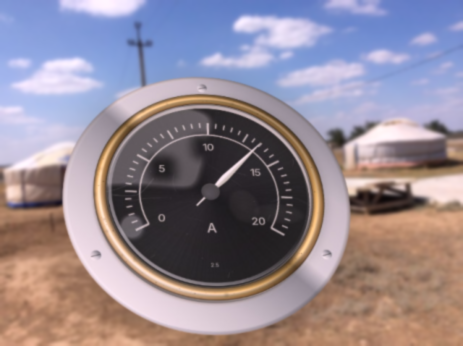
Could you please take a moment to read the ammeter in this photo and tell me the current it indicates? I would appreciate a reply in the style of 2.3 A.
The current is 13.5 A
